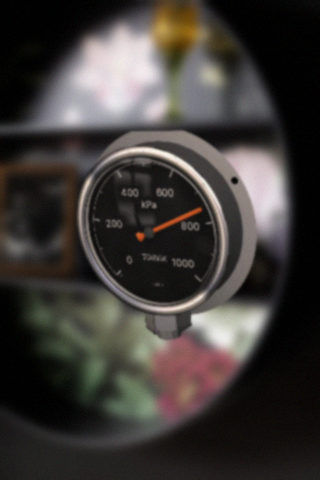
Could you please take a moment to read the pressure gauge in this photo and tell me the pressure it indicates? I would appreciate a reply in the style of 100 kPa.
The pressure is 750 kPa
